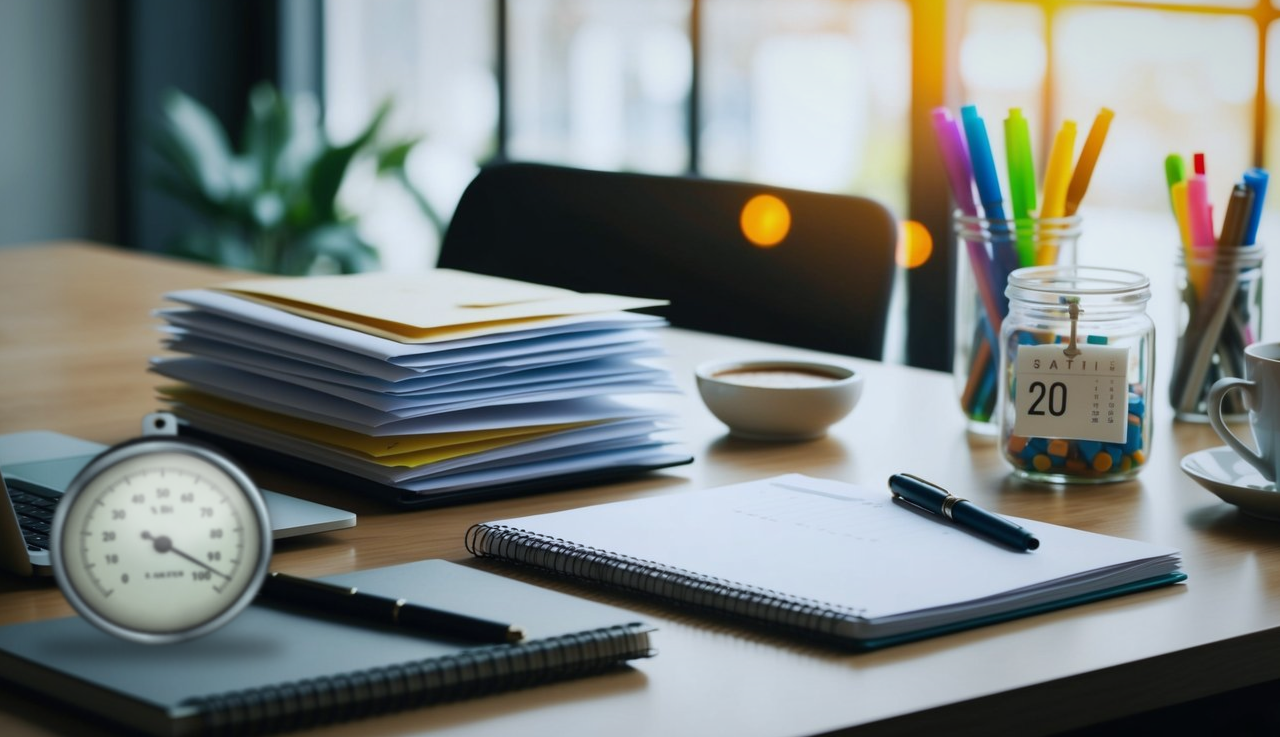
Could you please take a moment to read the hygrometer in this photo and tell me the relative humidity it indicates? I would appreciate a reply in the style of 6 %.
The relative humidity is 95 %
